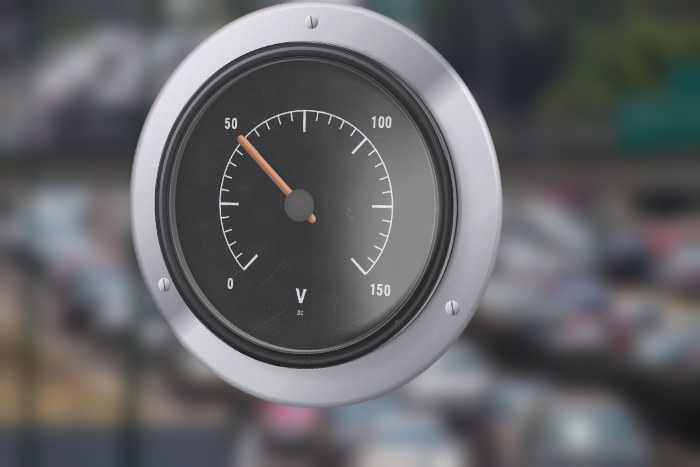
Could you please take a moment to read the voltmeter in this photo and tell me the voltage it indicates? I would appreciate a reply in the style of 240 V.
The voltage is 50 V
